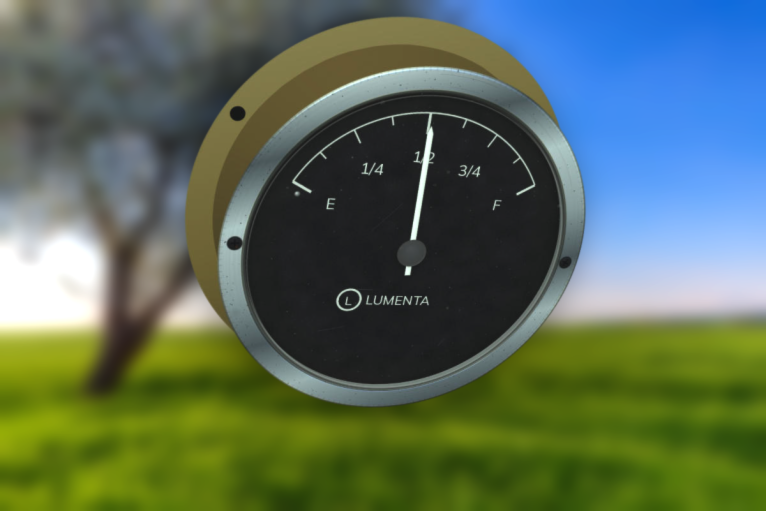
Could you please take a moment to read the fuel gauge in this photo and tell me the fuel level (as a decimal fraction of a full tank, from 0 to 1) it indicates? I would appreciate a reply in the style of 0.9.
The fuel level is 0.5
